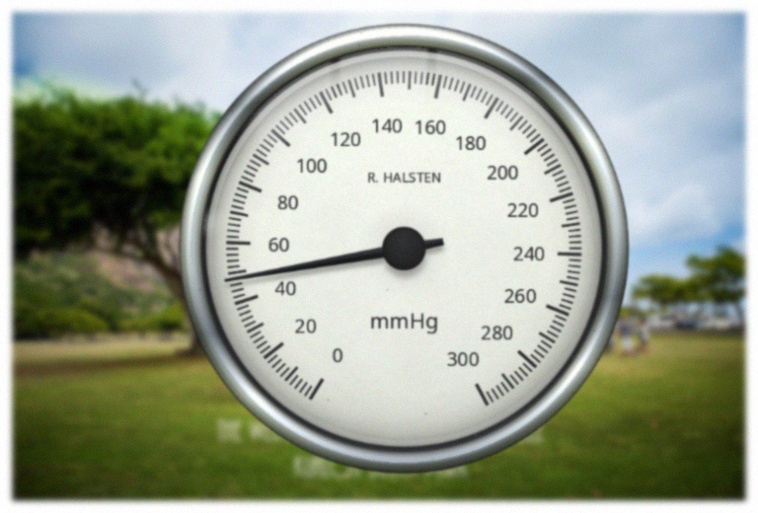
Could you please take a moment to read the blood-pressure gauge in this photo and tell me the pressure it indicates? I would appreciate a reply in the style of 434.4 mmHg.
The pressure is 48 mmHg
